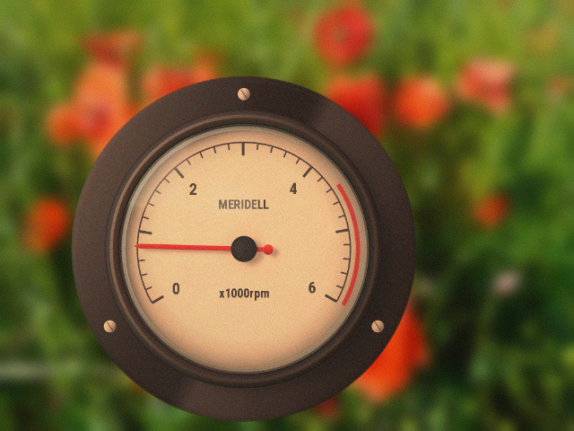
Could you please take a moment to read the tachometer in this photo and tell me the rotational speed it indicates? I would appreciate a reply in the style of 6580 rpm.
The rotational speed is 800 rpm
